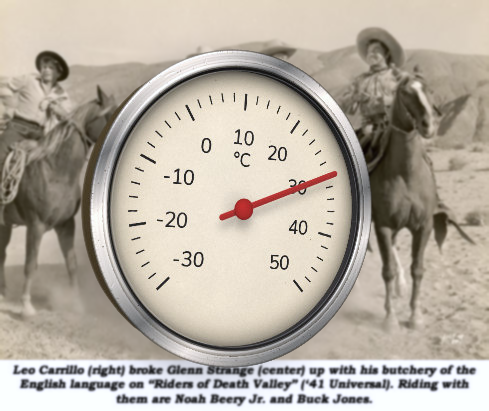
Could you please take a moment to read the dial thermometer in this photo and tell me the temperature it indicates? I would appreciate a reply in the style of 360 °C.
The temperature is 30 °C
